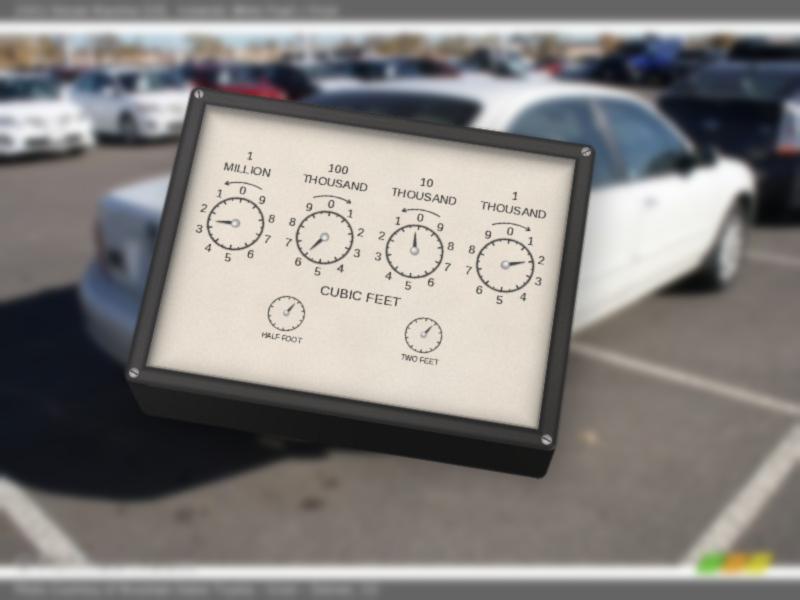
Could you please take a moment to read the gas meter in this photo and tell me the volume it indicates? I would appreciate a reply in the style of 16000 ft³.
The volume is 260200 ft³
